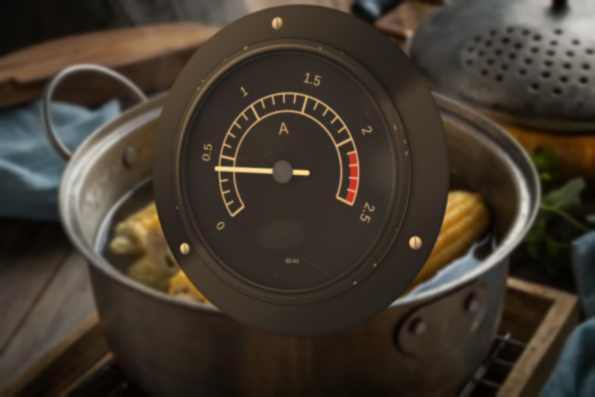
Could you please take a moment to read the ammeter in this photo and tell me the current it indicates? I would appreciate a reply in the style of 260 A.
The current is 0.4 A
